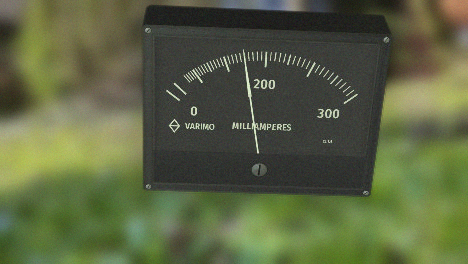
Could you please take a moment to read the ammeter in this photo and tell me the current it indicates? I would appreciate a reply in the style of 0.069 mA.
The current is 175 mA
